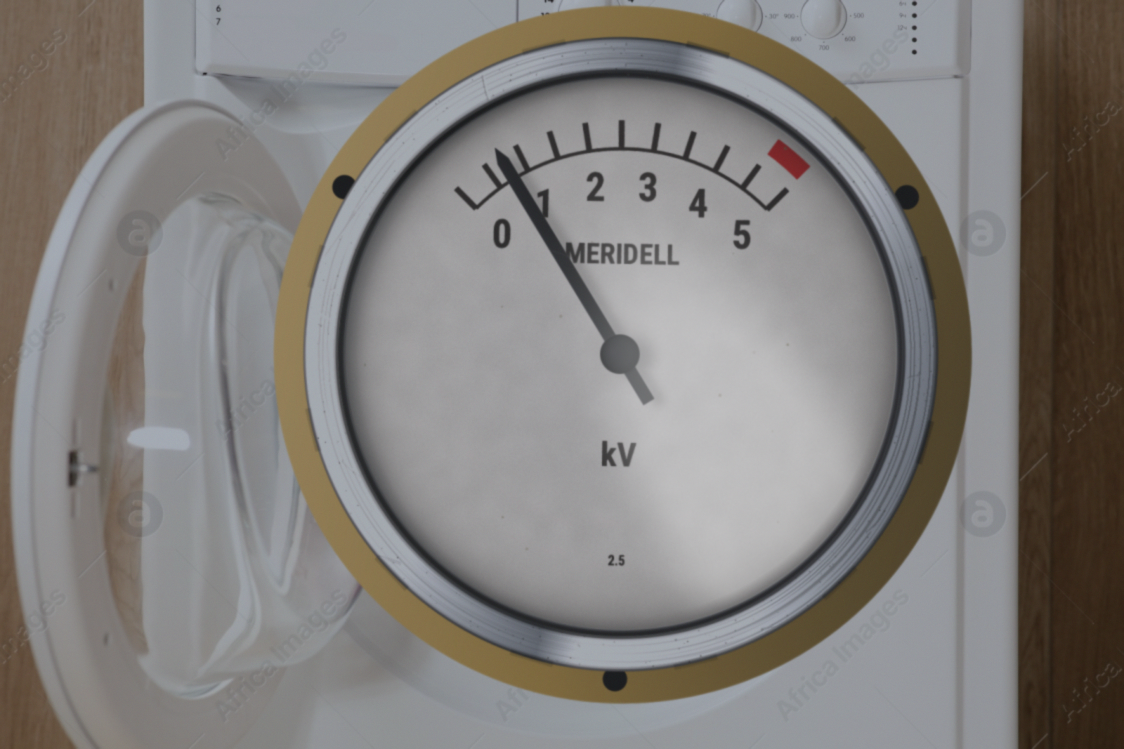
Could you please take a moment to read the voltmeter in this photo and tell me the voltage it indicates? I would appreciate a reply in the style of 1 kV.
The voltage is 0.75 kV
